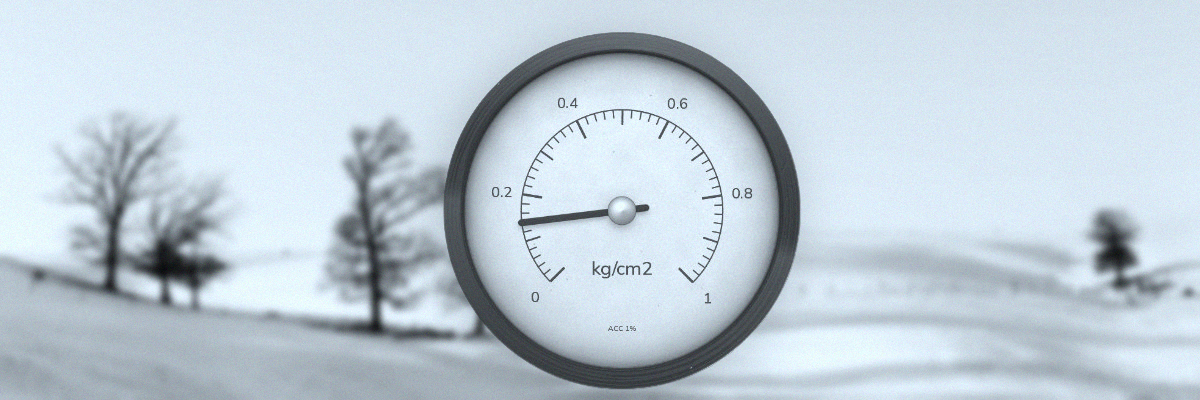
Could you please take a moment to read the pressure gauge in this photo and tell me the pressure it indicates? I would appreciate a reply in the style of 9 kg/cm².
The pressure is 0.14 kg/cm²
